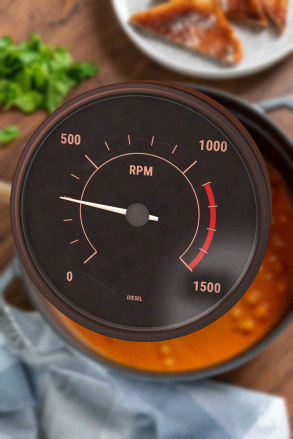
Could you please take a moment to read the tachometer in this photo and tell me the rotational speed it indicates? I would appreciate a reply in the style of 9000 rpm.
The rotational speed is 300 rpm
